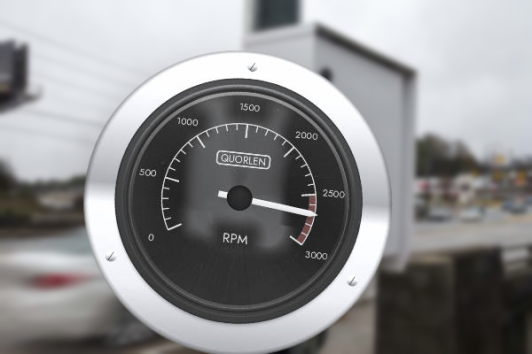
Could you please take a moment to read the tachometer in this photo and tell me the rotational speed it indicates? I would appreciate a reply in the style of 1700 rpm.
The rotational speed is 2700 rpm
